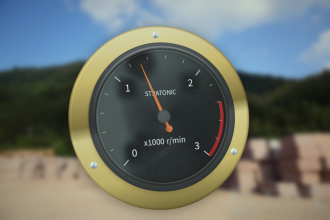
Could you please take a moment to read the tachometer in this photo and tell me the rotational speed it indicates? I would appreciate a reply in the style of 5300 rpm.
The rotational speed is 1300 rpm
